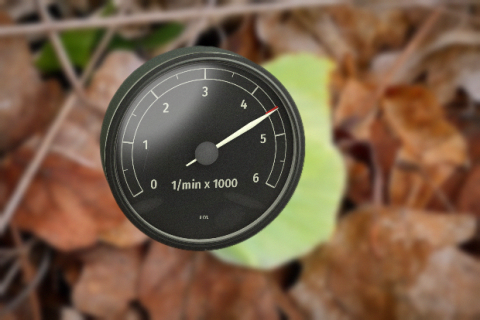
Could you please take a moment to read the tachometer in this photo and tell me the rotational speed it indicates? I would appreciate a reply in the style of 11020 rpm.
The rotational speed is 4500 rpm
